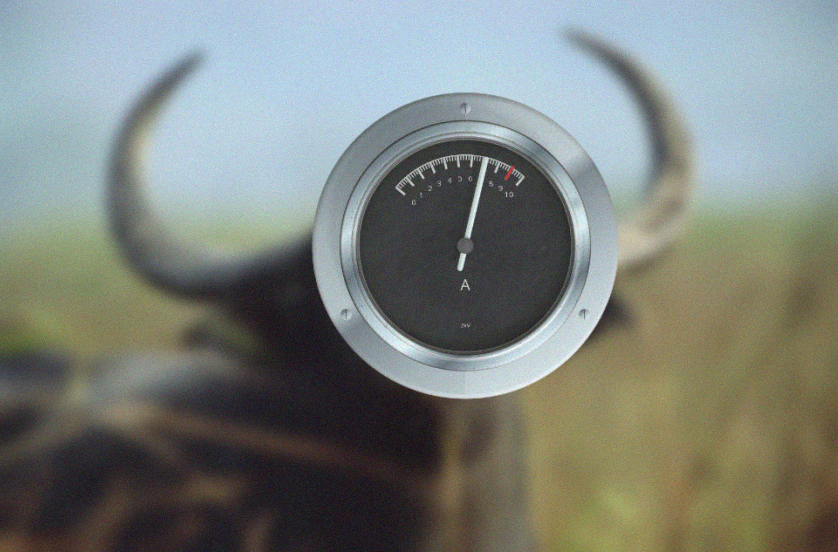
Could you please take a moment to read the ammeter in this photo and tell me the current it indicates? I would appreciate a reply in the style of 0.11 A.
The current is 7 A
